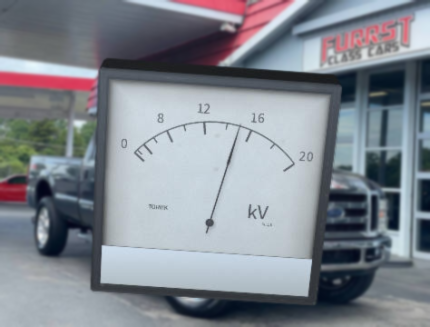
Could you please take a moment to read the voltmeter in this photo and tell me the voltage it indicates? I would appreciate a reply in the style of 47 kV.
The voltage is 15 kV
